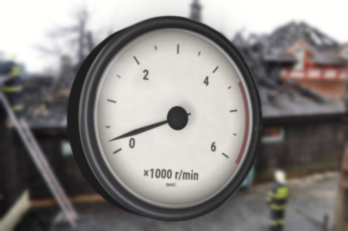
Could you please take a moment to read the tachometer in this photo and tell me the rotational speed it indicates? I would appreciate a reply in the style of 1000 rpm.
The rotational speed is 250 rpm
